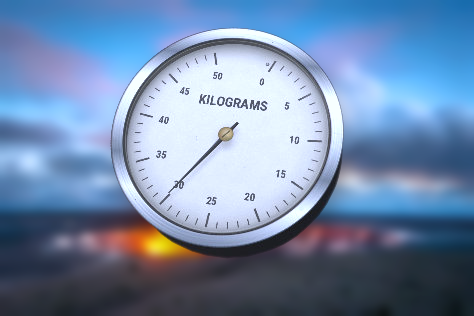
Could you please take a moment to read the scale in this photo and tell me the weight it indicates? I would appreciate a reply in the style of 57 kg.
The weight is 30 kg
